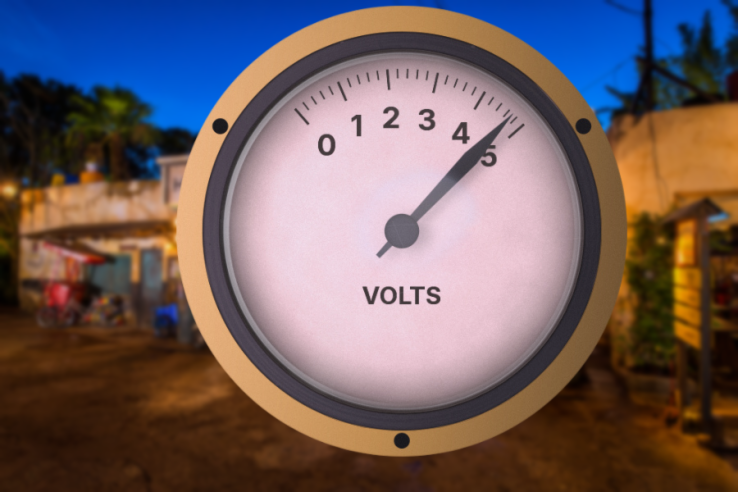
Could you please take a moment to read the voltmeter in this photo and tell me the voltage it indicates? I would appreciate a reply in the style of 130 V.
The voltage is 4.7 V
